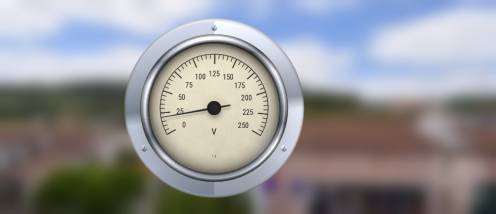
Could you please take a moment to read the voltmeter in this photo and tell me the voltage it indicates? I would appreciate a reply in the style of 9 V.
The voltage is 20 V
